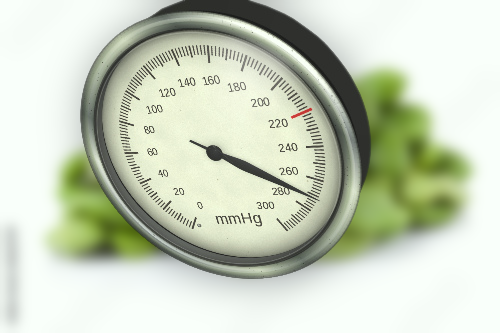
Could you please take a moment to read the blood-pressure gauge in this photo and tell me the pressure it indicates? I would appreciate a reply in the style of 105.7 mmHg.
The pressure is 270 mmHg
